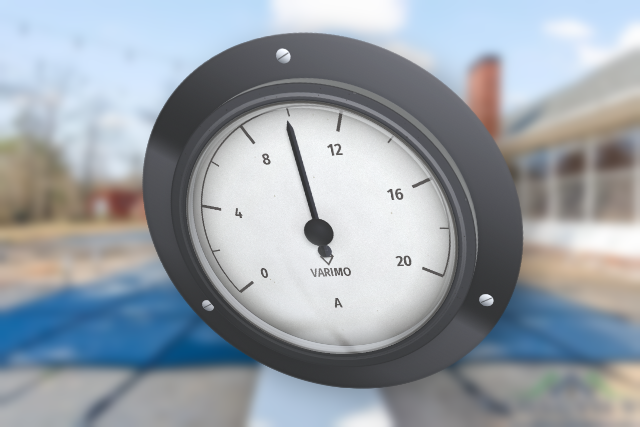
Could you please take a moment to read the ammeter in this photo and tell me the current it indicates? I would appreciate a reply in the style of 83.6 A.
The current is 10 A
